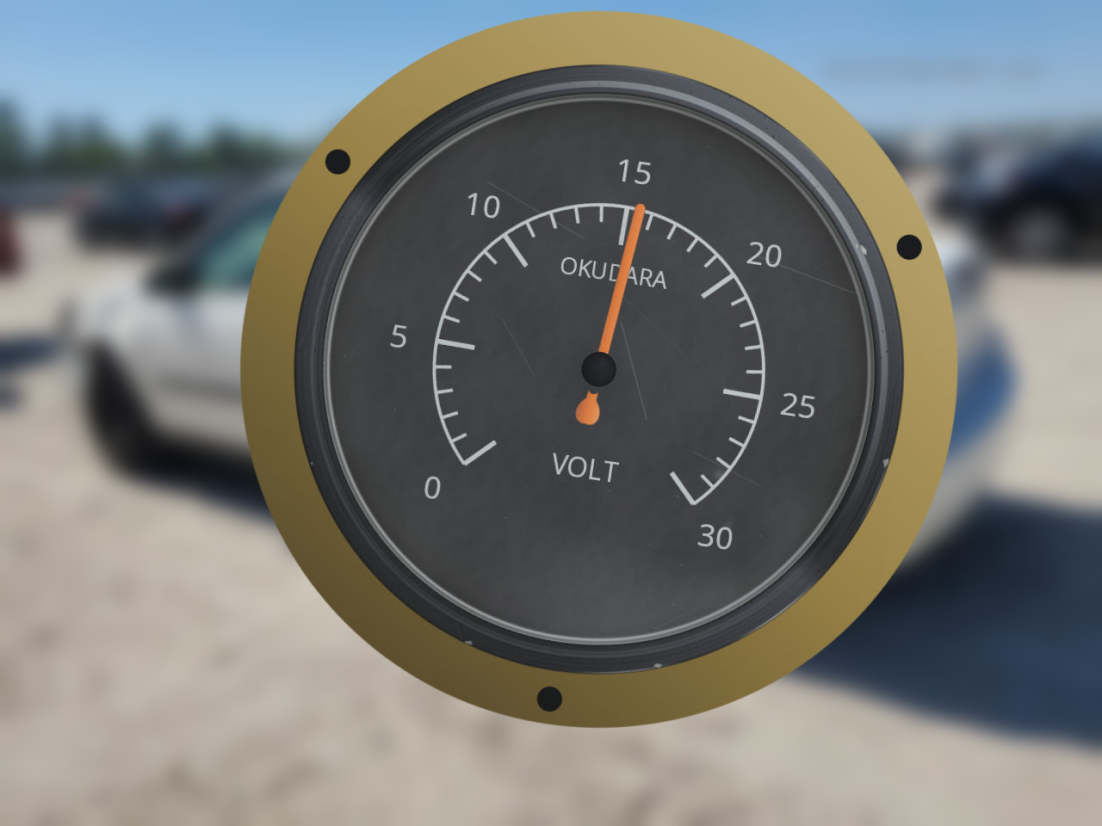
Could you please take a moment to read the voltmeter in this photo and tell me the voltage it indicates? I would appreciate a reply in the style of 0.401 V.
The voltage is 15.5 V
